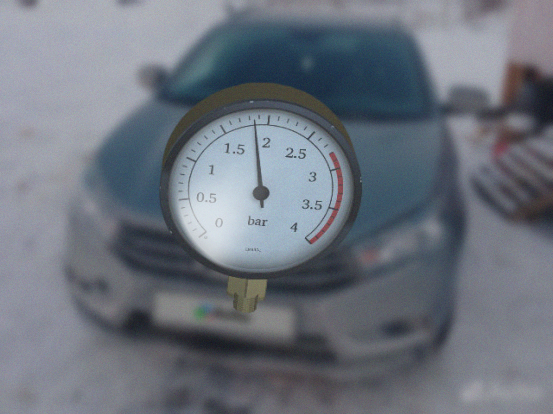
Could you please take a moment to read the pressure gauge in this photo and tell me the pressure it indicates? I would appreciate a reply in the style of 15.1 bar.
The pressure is 1.85 bar
